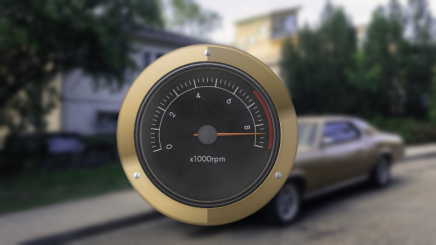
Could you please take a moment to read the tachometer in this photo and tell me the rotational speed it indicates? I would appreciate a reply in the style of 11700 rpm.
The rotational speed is 8400 rpm
